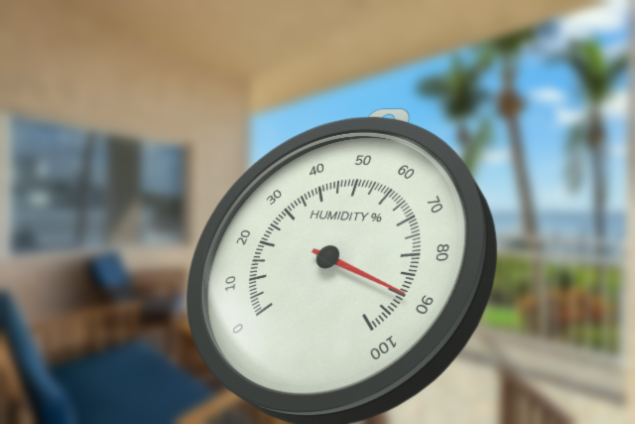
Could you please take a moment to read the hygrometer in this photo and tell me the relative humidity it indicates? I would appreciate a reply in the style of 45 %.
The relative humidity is 90 %
